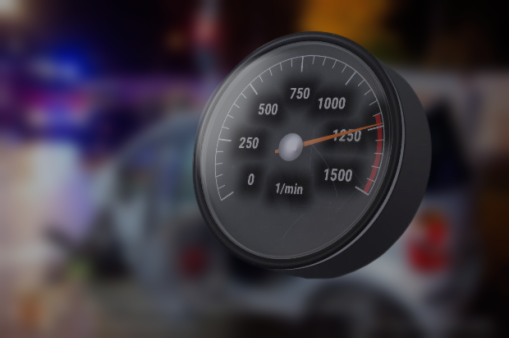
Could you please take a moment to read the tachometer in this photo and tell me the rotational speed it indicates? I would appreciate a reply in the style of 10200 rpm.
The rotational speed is 1250 rpm
